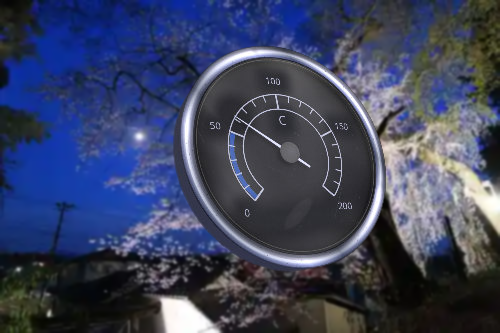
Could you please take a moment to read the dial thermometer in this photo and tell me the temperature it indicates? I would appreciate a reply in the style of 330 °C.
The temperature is 60 °C
